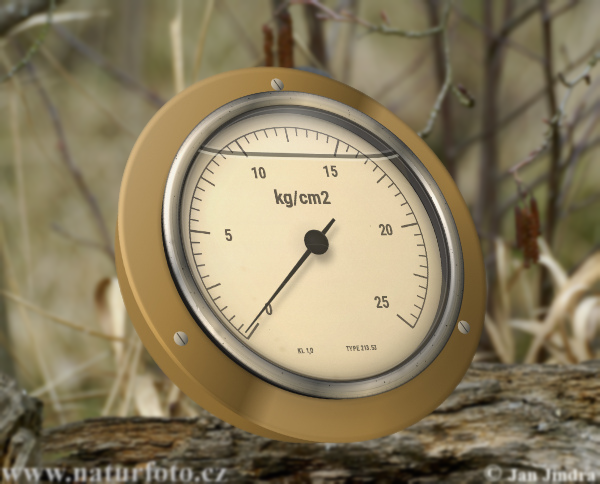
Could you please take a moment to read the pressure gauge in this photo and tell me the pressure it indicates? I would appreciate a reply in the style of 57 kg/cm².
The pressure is 0.25 kg/cm²
